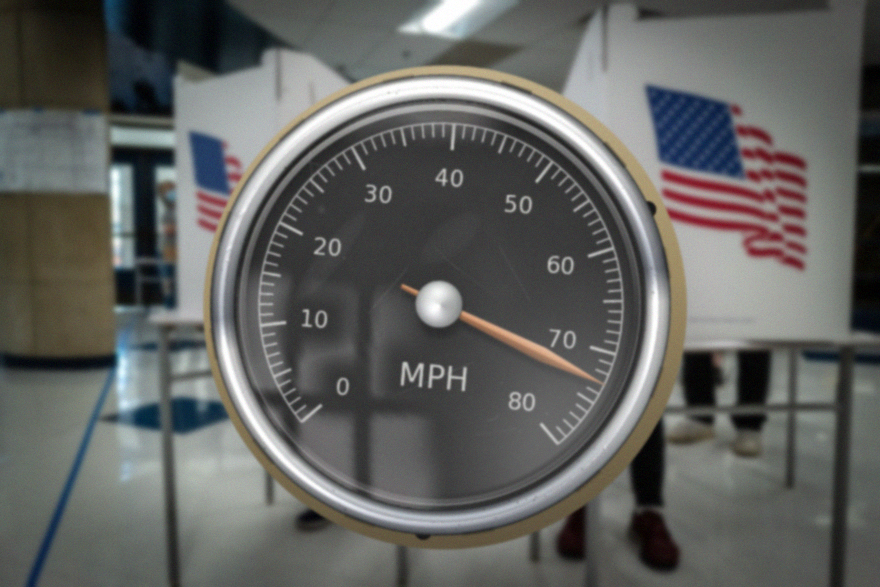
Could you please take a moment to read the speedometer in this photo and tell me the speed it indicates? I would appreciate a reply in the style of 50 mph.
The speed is 73 mph
